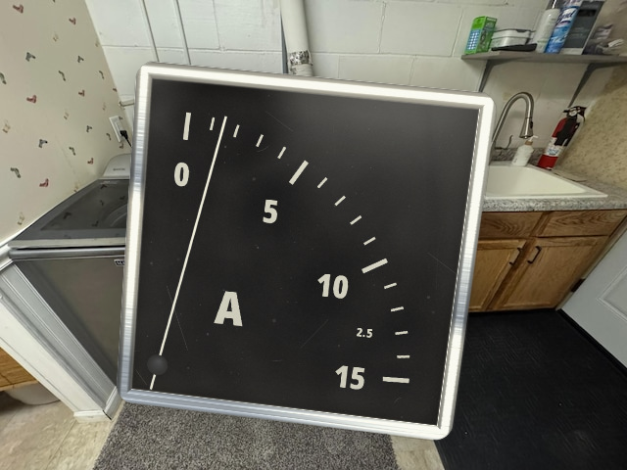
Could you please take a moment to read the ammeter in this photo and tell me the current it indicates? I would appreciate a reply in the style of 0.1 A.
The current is 1.5 A
